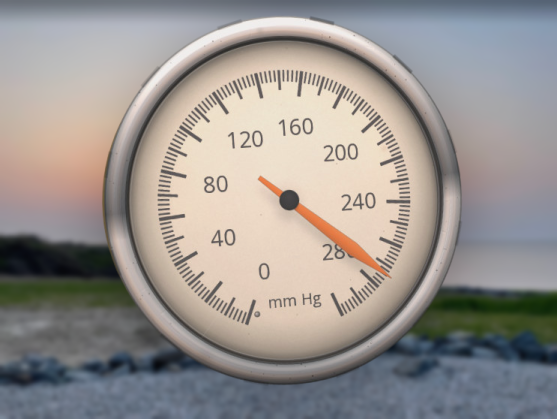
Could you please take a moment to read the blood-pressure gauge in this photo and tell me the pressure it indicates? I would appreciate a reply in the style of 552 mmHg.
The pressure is 274 mmHg
